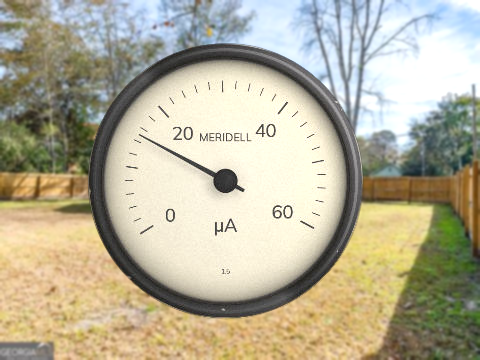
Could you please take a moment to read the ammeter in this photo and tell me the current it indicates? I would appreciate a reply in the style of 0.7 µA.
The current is 15 µA
